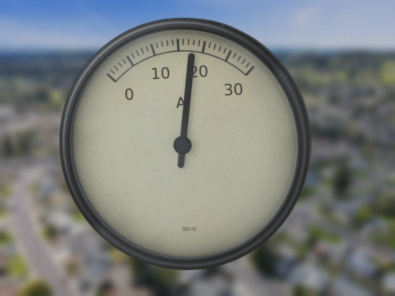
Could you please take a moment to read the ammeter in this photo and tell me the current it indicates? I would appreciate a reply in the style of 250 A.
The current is 18 A
